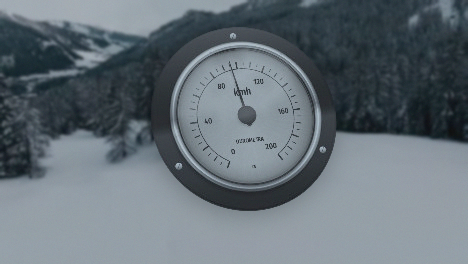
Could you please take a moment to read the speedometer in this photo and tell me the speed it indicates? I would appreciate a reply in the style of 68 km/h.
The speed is 95 km/h
